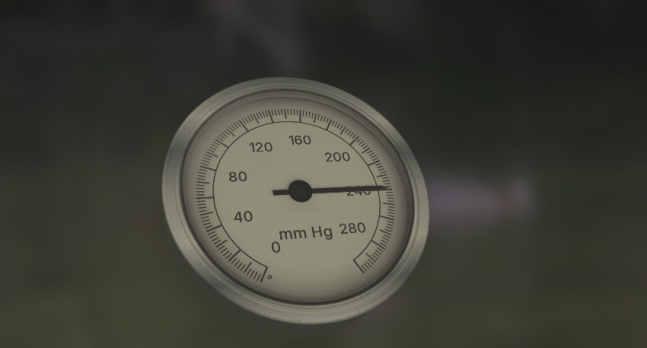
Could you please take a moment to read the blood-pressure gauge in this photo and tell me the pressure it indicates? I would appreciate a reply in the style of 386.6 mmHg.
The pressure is 240 mmHg
